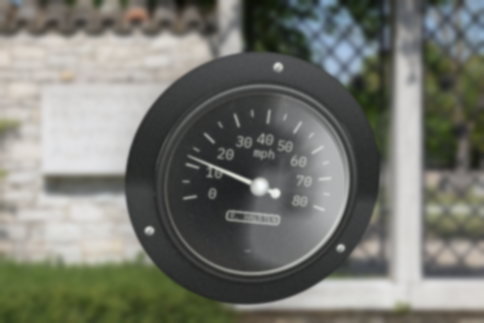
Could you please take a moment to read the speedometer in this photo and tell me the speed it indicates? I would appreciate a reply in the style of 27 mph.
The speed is 12.5 mph
